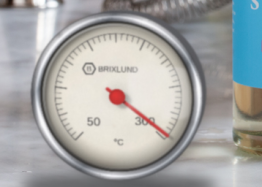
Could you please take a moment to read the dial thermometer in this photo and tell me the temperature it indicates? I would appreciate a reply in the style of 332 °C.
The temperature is 295 °C
